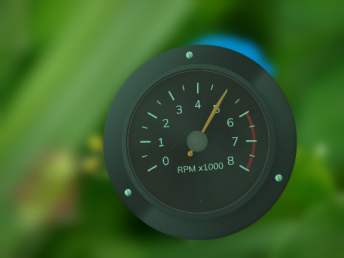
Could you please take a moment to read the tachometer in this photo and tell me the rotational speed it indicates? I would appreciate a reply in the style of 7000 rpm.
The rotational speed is 5000 rpm
